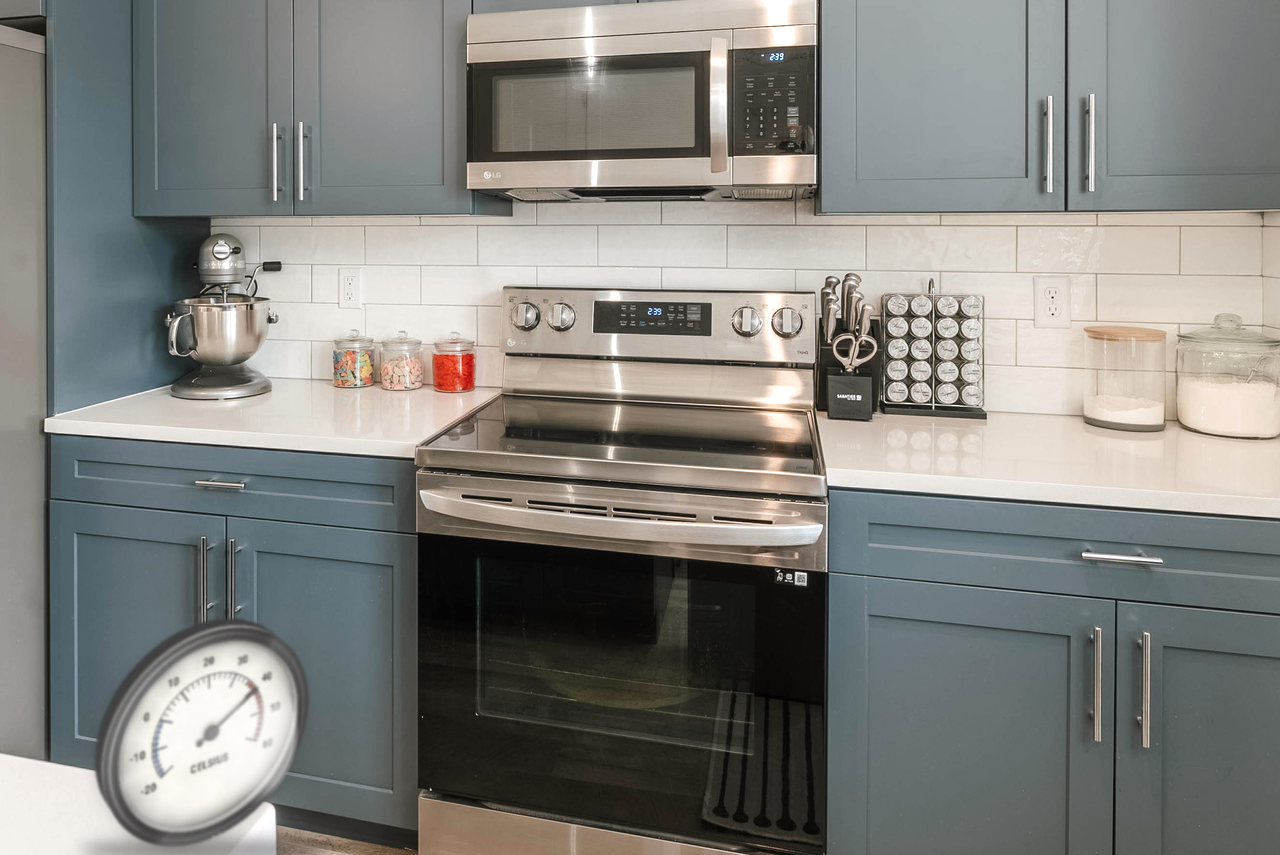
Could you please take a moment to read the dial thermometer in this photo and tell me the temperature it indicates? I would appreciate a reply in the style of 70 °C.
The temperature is 40 °C
